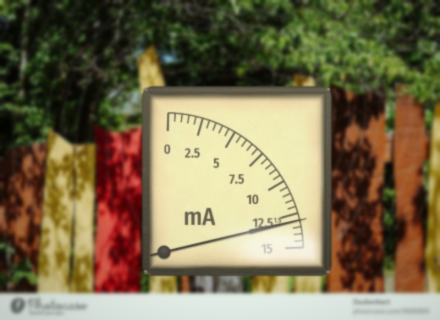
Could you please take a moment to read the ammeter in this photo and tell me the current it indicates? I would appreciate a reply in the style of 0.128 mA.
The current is 13 mA
